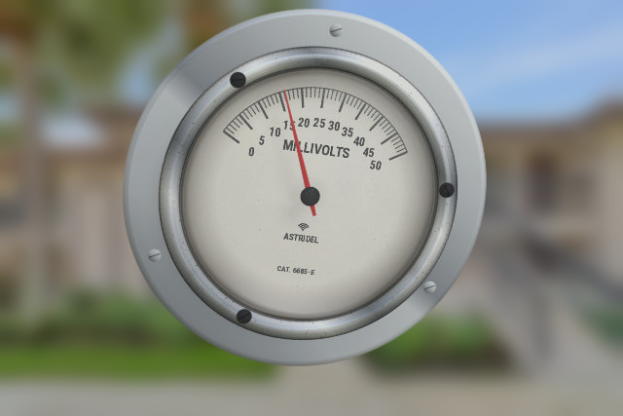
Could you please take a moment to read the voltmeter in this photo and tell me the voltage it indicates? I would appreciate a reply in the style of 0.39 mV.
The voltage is 16 mV
